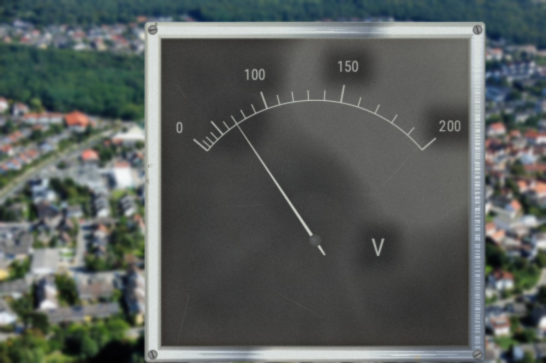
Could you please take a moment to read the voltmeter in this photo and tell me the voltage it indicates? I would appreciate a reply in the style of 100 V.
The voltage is 70 V
